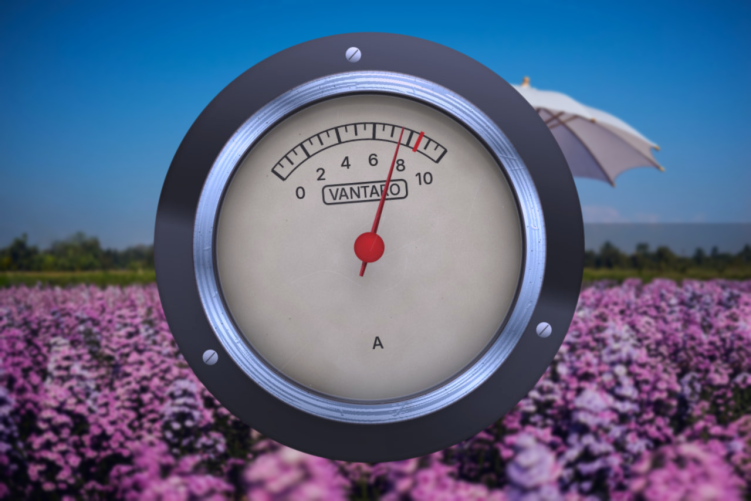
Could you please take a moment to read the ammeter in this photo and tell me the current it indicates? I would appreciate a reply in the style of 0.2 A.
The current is 7.5 A
